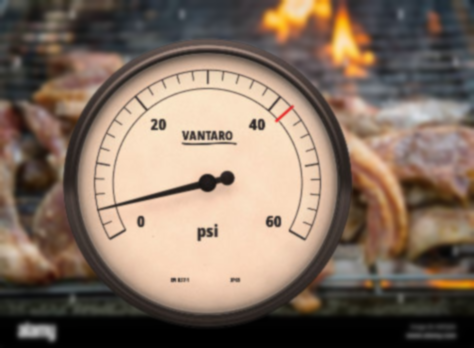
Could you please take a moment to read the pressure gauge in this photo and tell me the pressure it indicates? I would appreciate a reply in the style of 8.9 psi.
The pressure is 4 psi
